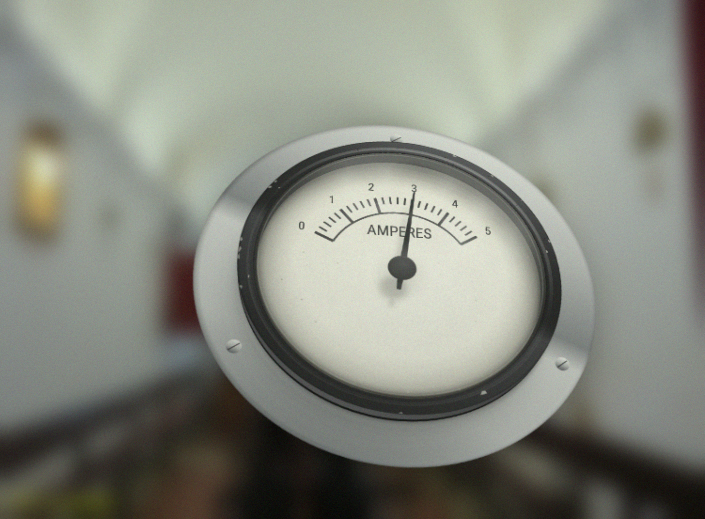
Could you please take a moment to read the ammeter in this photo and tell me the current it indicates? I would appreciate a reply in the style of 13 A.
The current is 3 A
